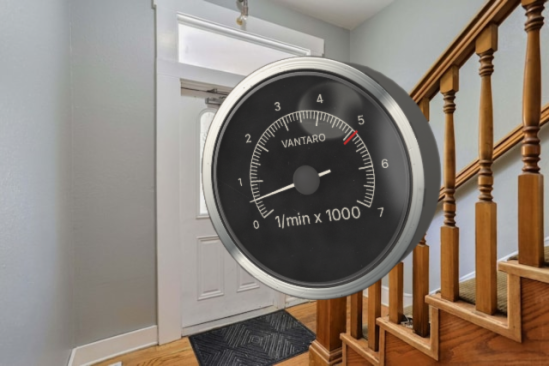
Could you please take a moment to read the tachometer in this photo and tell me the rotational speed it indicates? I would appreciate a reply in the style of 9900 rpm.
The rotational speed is 500 rpm
